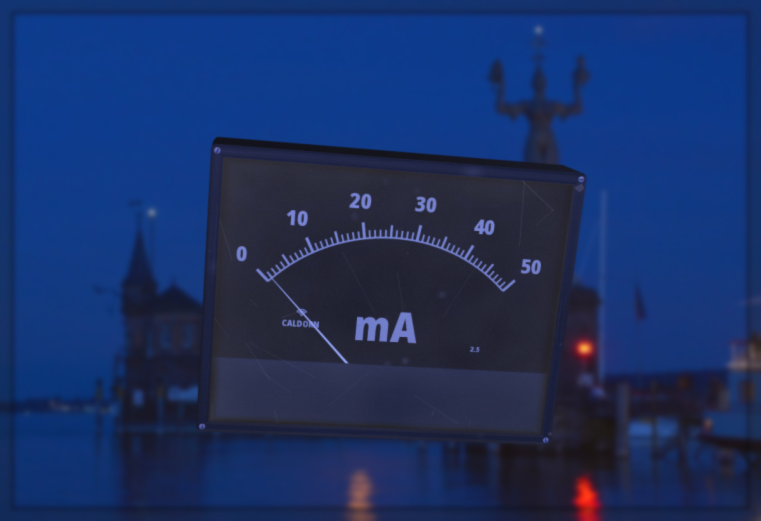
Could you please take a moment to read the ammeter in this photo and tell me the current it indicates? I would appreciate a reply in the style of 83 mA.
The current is 1 mA
